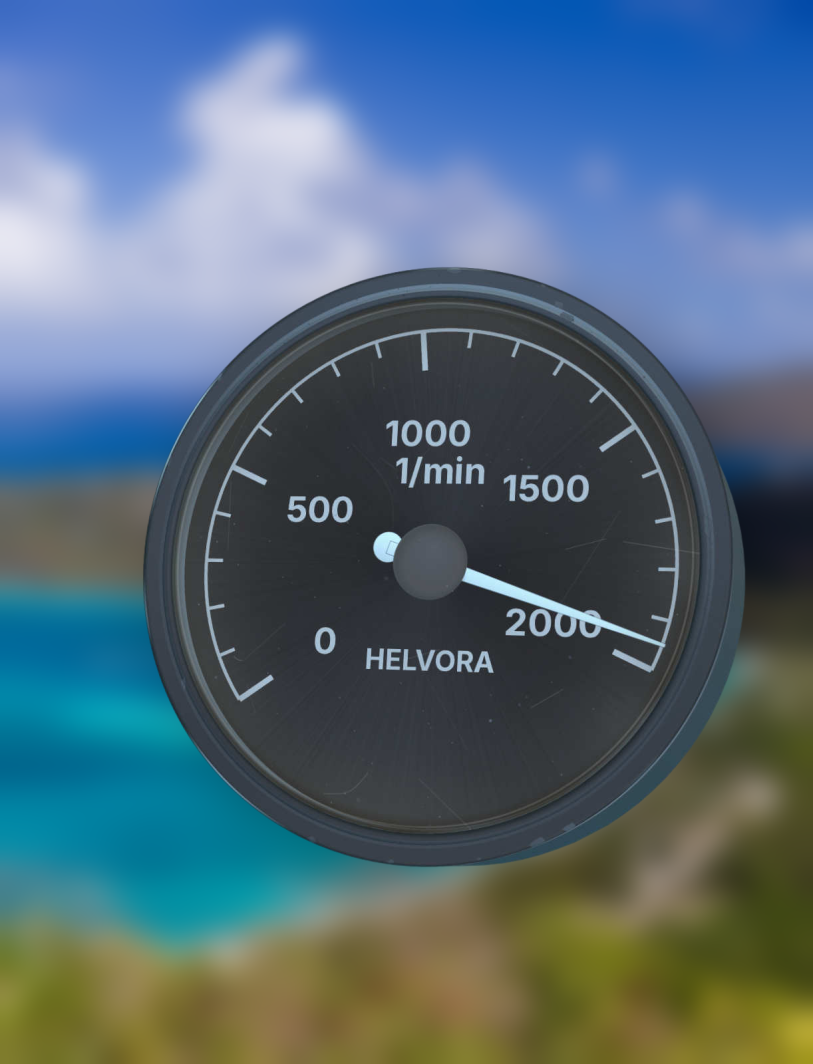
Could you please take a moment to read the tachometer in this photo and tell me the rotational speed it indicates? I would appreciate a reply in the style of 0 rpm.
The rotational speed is 1950 rpm
